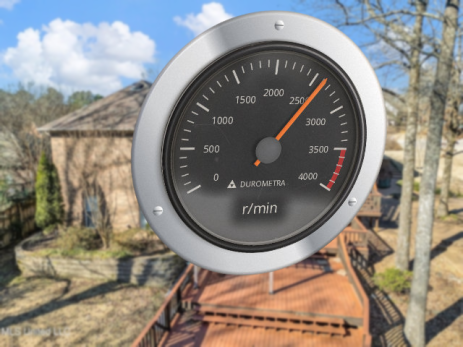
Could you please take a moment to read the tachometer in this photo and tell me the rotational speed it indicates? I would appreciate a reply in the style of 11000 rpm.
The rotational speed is 2600 rpm
